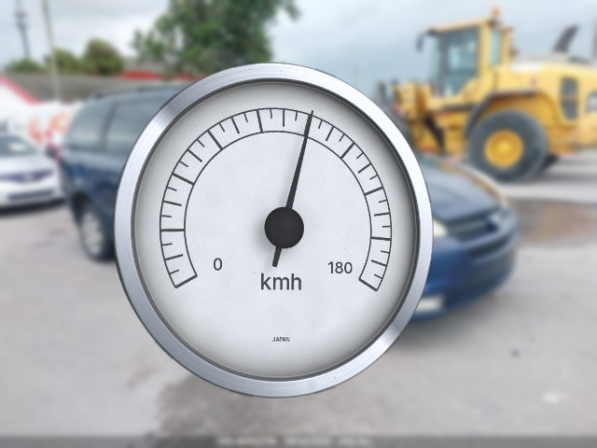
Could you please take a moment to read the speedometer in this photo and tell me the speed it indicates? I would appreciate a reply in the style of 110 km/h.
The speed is 100 km/h
